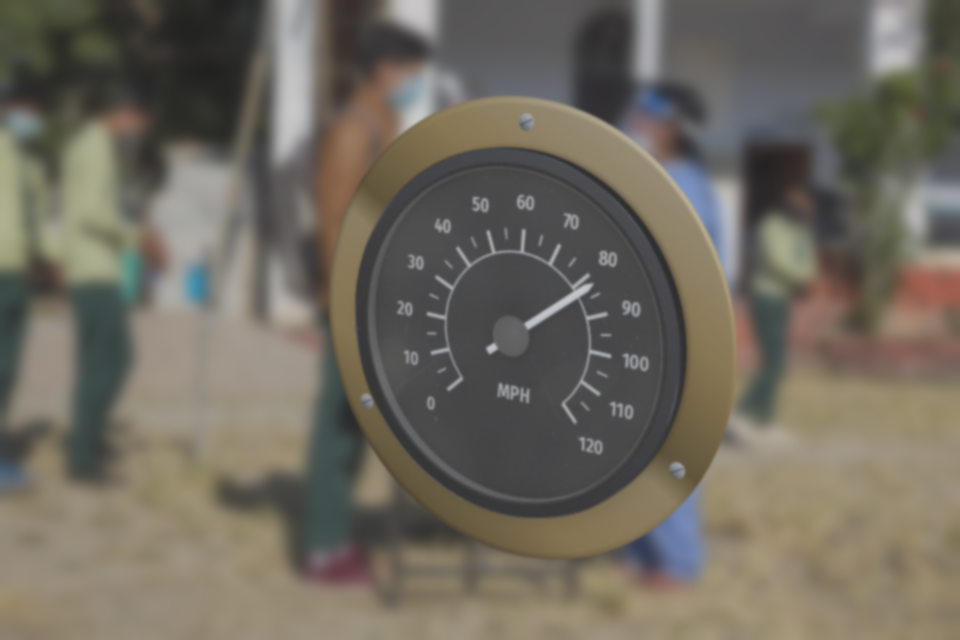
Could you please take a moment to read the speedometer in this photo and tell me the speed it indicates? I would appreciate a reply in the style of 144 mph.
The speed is 82.5 mph
